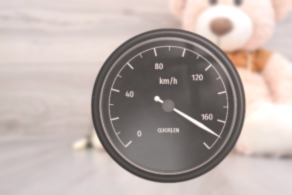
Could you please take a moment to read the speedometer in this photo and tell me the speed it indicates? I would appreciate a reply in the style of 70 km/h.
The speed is 170 km/h
